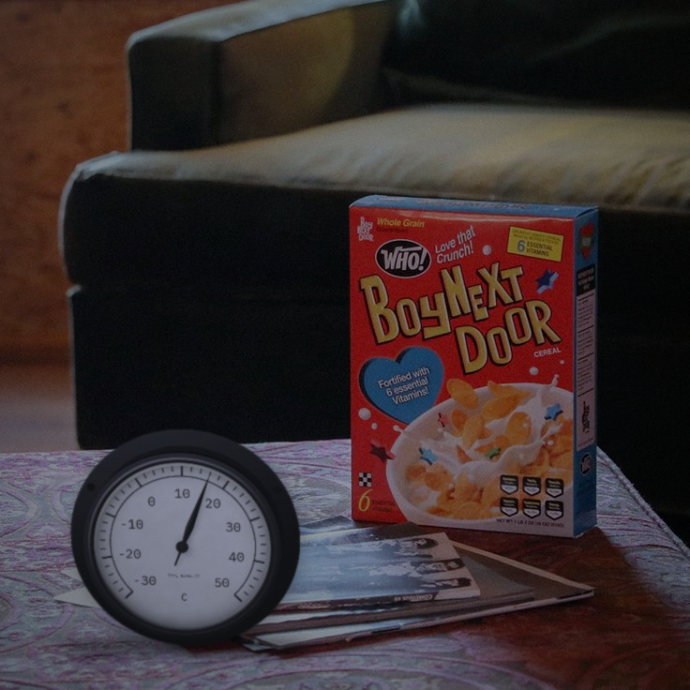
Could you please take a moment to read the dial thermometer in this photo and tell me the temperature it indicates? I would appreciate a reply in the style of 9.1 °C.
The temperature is 16 °C
